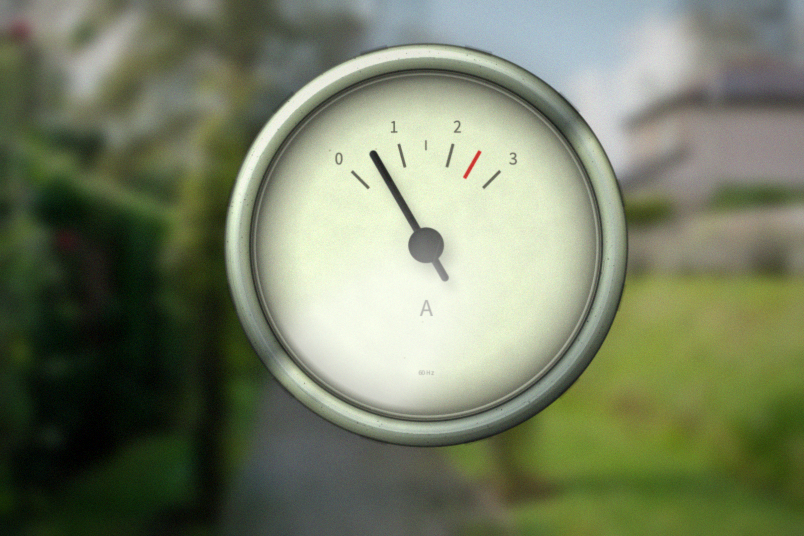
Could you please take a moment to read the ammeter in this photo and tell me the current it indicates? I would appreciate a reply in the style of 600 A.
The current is 0.5 A
